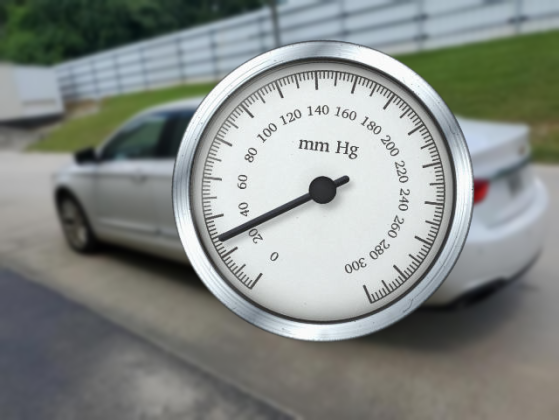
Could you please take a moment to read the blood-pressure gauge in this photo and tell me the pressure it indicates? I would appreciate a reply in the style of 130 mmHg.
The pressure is 28 mmHg
